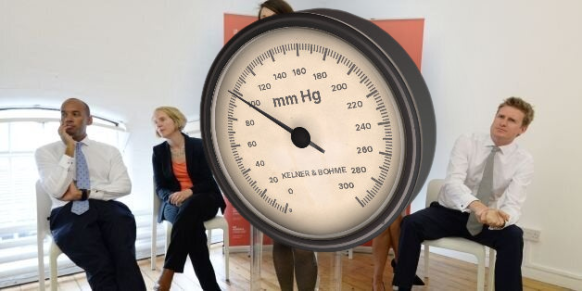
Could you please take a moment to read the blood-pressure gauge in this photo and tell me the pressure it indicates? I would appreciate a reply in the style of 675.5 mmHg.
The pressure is 100 mmHg
